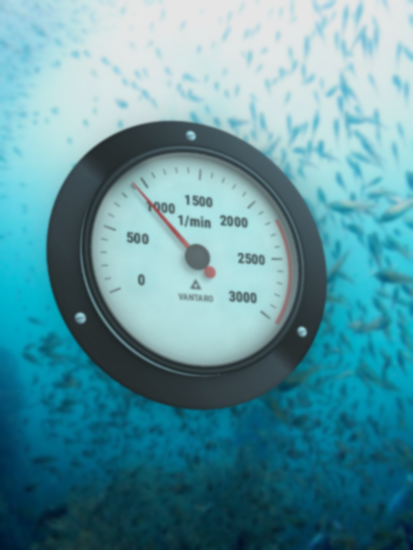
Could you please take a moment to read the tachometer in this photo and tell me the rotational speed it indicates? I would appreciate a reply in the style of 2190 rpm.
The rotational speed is 900 rpm
